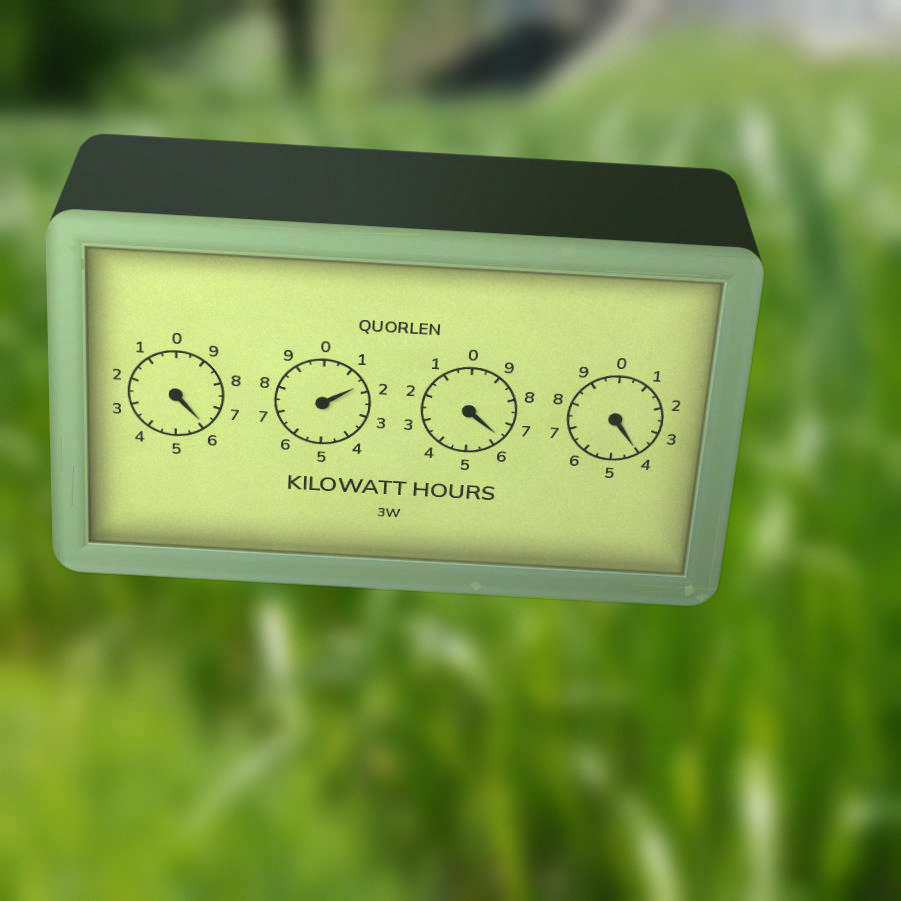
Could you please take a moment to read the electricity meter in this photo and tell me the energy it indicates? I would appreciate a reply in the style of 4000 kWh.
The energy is 6164 kWh
